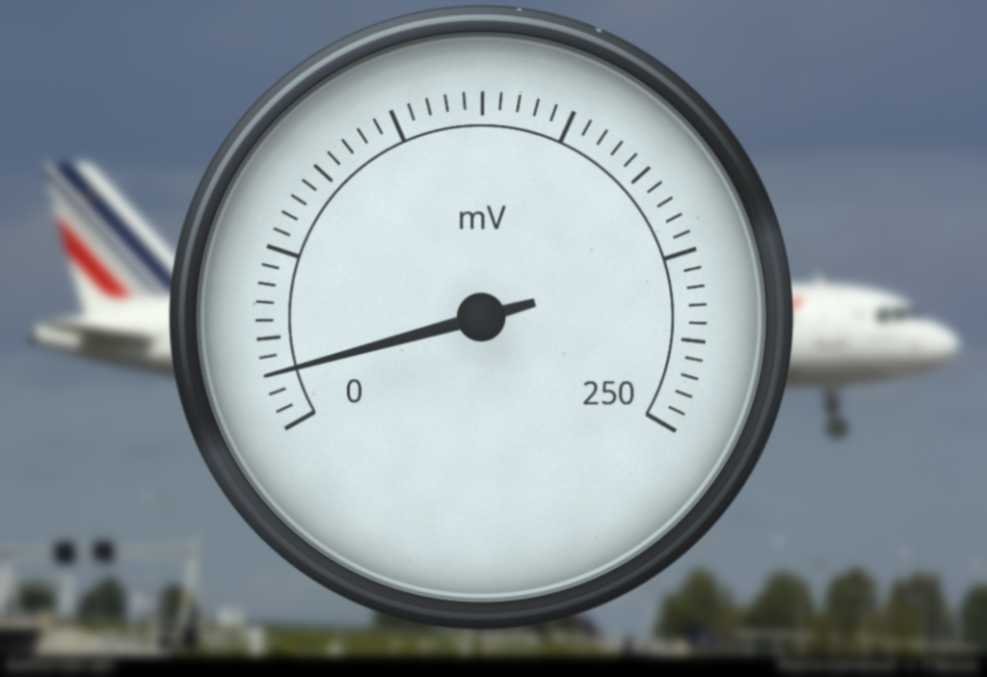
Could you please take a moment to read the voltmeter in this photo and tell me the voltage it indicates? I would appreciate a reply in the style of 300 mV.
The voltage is 15 mV
